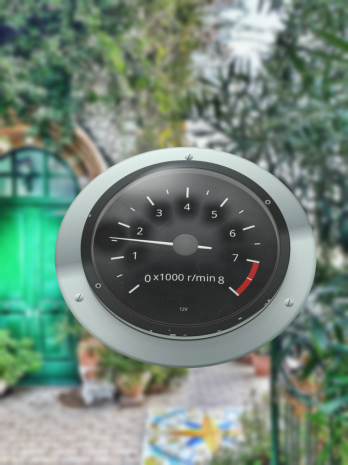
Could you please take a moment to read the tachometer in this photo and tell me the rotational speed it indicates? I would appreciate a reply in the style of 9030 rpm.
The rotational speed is 1500 rpm
